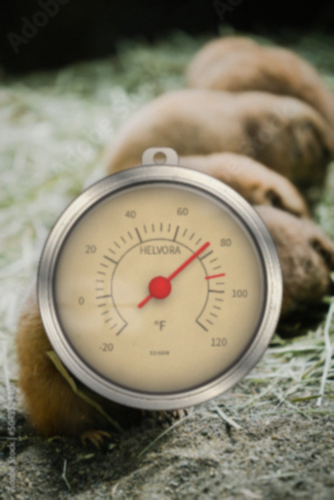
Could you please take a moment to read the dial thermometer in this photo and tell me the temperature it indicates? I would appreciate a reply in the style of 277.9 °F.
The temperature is 76 °F
